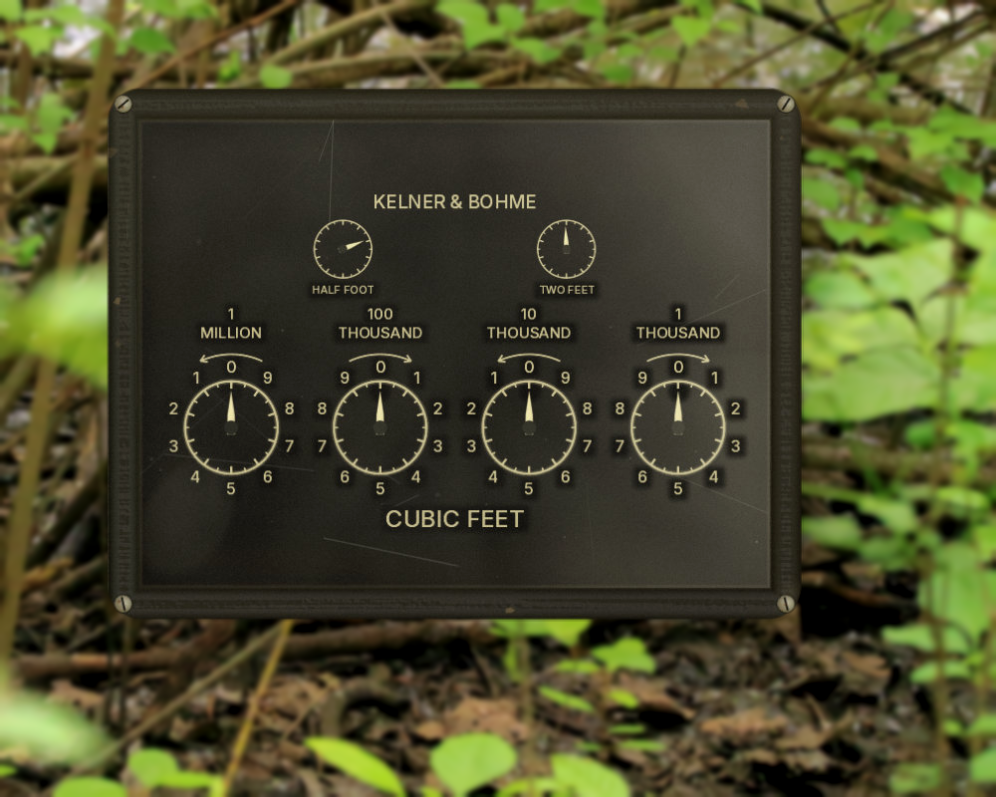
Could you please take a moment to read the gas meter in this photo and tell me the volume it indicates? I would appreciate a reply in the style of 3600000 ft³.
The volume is 0 ft³
